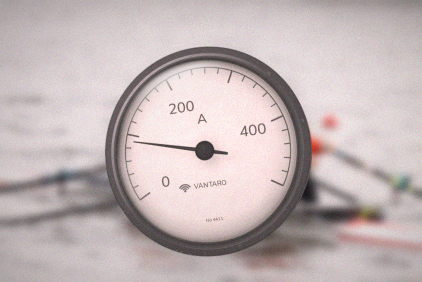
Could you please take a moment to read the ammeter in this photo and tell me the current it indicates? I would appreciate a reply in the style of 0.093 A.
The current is 90 A
